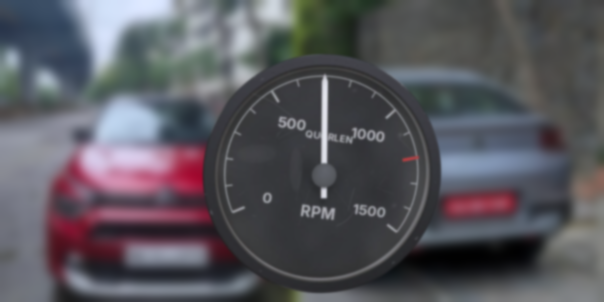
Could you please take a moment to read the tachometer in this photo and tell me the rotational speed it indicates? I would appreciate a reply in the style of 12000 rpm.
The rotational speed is 700 rpm
